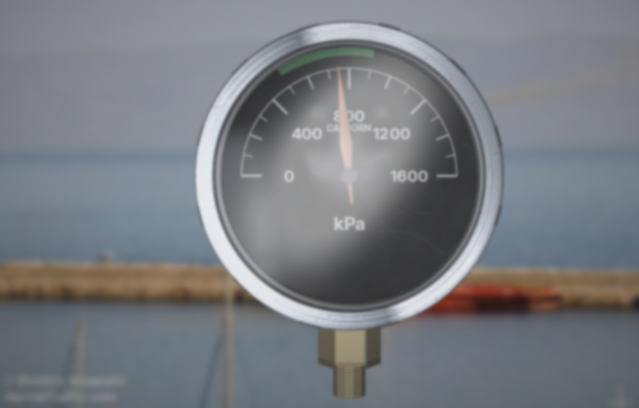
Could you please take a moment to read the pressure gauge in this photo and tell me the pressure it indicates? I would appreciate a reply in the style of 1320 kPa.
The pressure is 750 kPa
